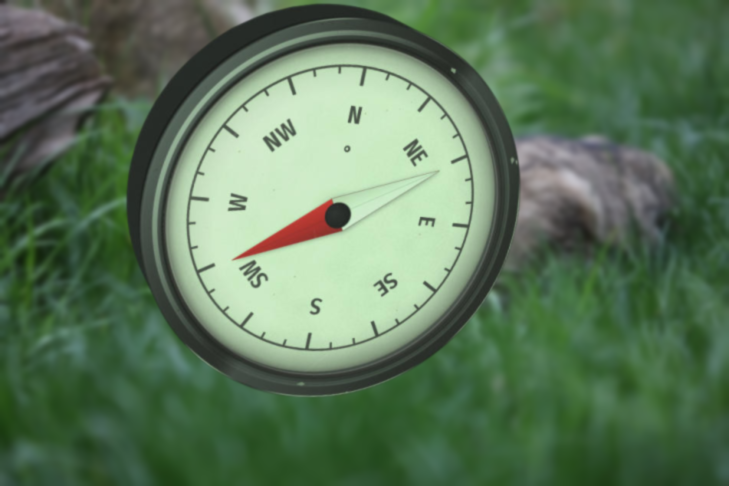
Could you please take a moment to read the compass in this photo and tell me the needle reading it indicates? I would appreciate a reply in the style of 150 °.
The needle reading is 240 °
